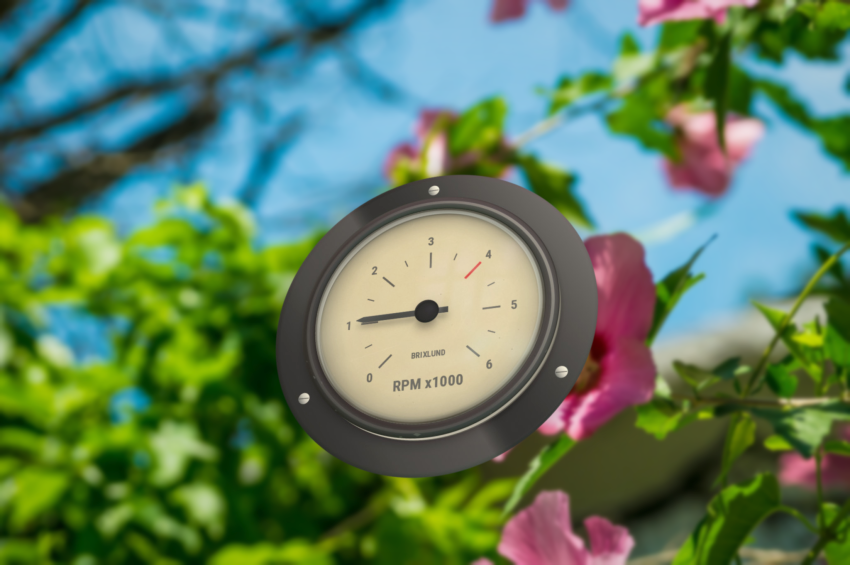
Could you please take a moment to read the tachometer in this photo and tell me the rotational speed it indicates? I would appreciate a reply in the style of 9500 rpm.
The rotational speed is 1000 rpm
